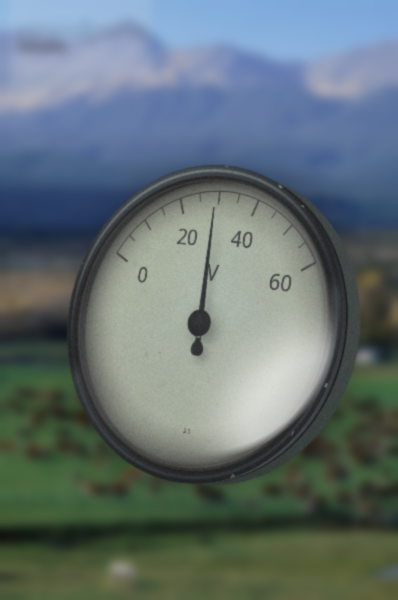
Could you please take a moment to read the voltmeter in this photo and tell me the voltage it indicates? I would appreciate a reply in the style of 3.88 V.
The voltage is 30 V
